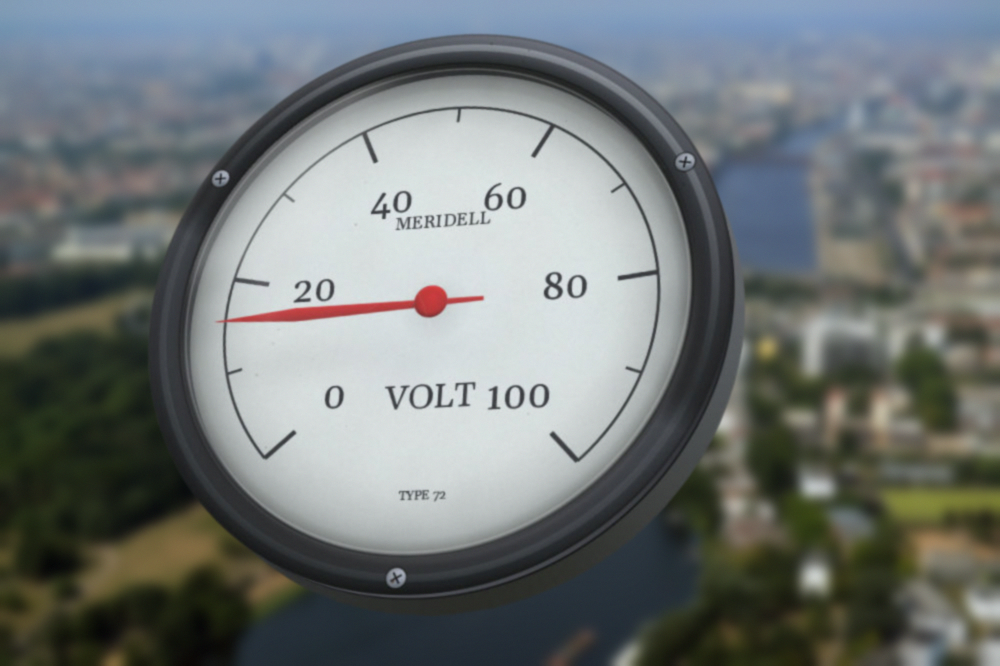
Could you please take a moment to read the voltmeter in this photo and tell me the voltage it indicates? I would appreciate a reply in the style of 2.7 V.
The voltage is 15 V
